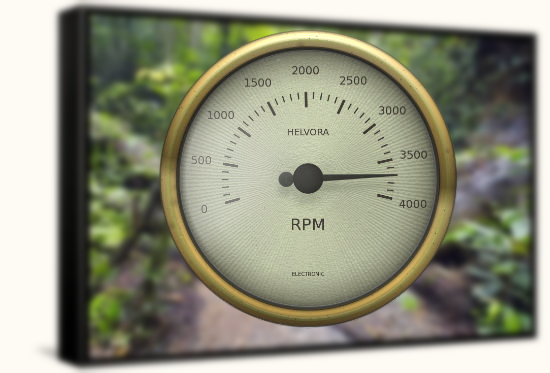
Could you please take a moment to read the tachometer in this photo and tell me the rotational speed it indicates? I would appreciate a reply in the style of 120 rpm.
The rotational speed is 3700 rpm
